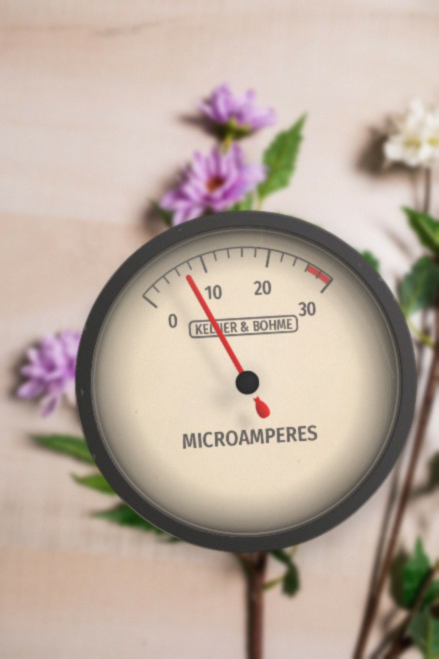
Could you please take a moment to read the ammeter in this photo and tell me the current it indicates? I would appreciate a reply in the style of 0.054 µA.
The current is 7 µA
